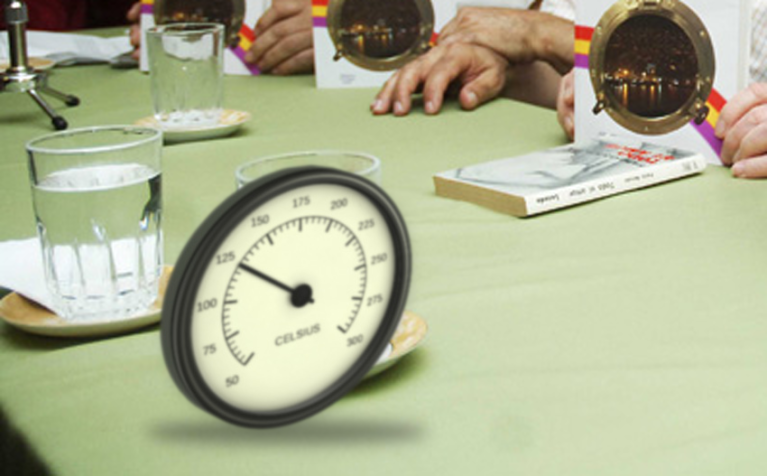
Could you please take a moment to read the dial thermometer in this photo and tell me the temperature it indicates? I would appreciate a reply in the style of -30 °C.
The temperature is 125 °C
